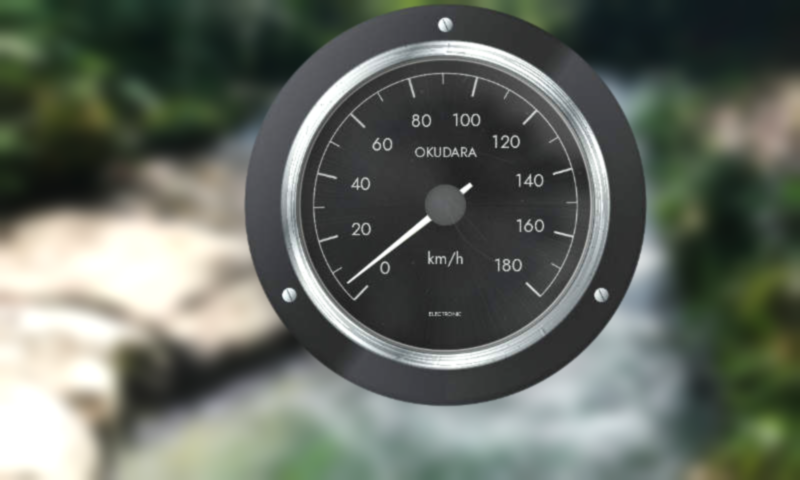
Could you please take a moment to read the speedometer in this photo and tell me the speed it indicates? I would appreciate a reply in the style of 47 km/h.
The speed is 5 km/h
